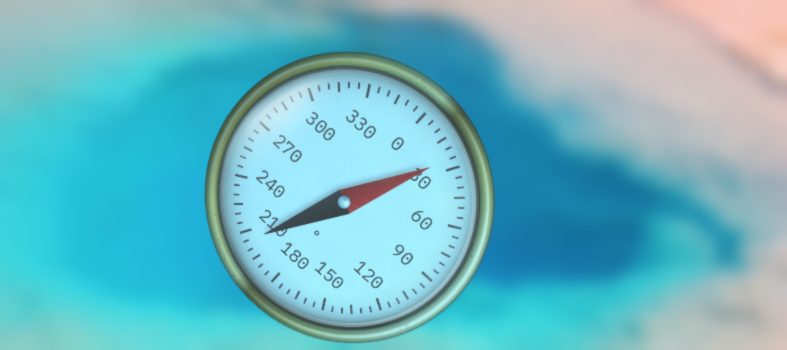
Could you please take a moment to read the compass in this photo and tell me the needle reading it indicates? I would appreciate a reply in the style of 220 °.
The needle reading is 25 °
